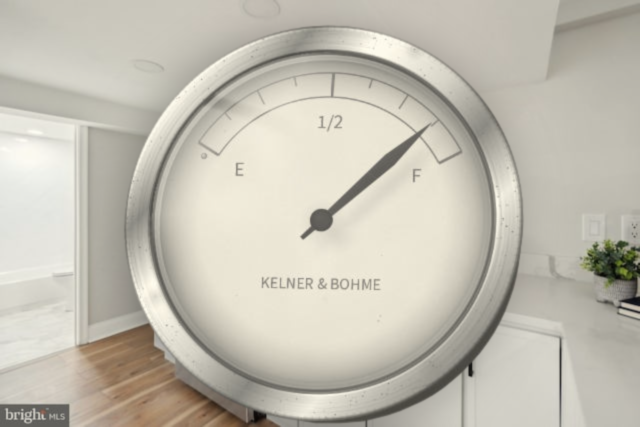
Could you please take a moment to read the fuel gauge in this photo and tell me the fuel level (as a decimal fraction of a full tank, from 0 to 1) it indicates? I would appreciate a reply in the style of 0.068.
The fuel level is 0.875
